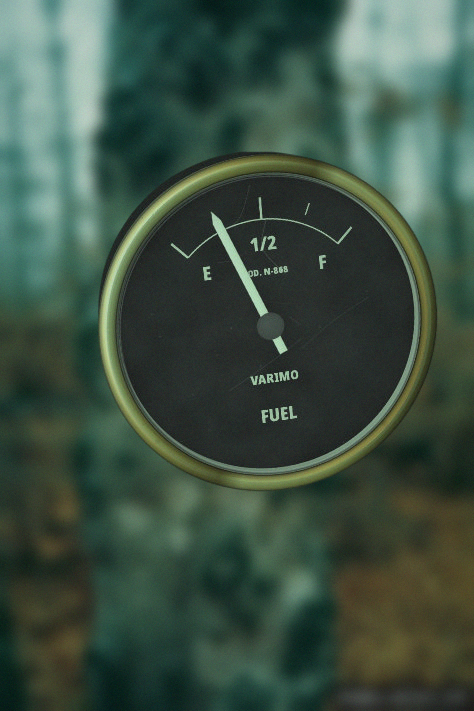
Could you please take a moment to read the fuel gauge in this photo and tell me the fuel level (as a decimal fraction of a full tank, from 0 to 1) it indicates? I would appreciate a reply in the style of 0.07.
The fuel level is 0.25
